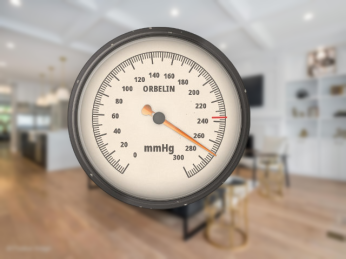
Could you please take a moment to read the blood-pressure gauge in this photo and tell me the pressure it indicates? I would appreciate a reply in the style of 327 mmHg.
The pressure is 270 mmHg
